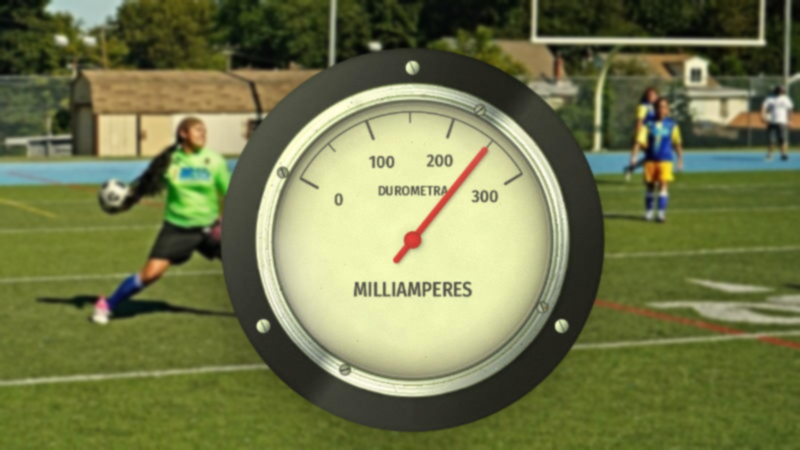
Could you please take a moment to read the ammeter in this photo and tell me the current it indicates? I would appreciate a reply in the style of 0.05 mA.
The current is 250 mA
